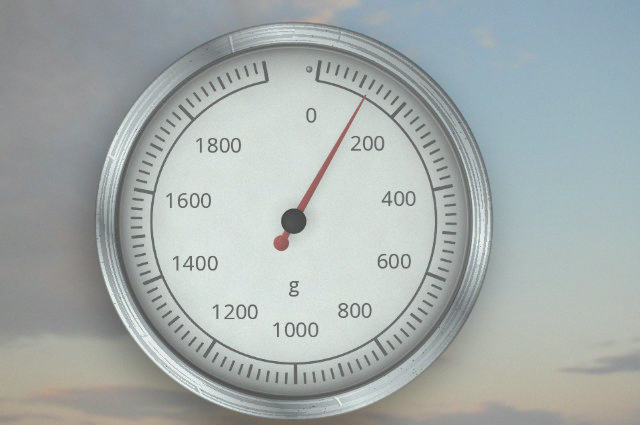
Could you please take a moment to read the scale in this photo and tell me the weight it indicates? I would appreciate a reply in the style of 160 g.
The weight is 120 g
